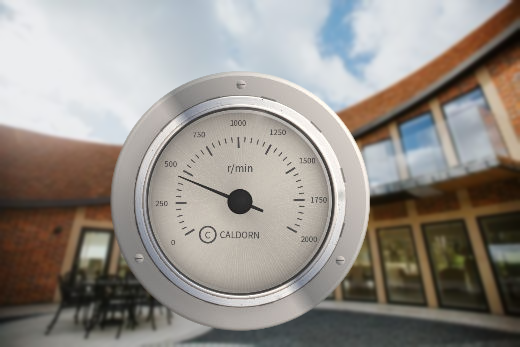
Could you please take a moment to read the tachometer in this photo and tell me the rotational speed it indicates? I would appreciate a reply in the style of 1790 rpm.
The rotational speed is 450 rpm
